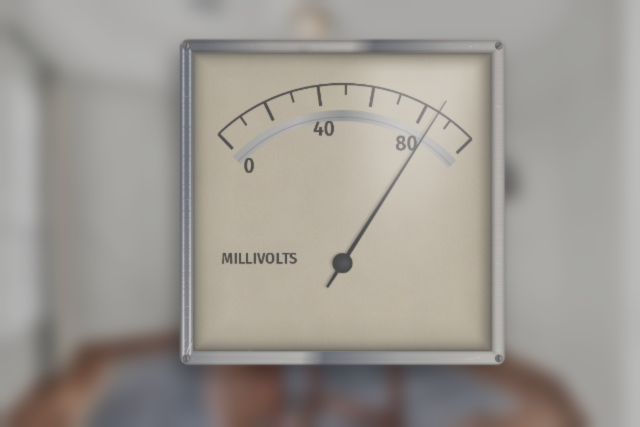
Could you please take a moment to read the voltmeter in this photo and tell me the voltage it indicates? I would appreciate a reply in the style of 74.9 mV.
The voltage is 85 mV
